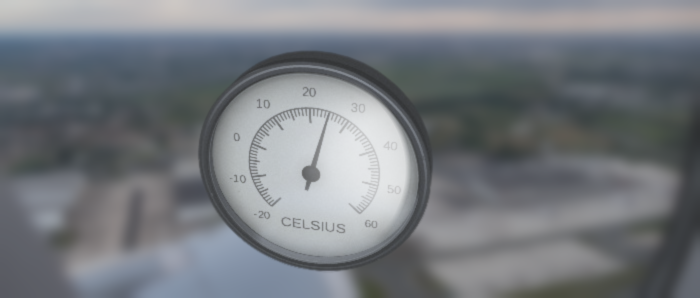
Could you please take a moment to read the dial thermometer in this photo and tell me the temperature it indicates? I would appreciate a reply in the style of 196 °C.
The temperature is 25 °C
